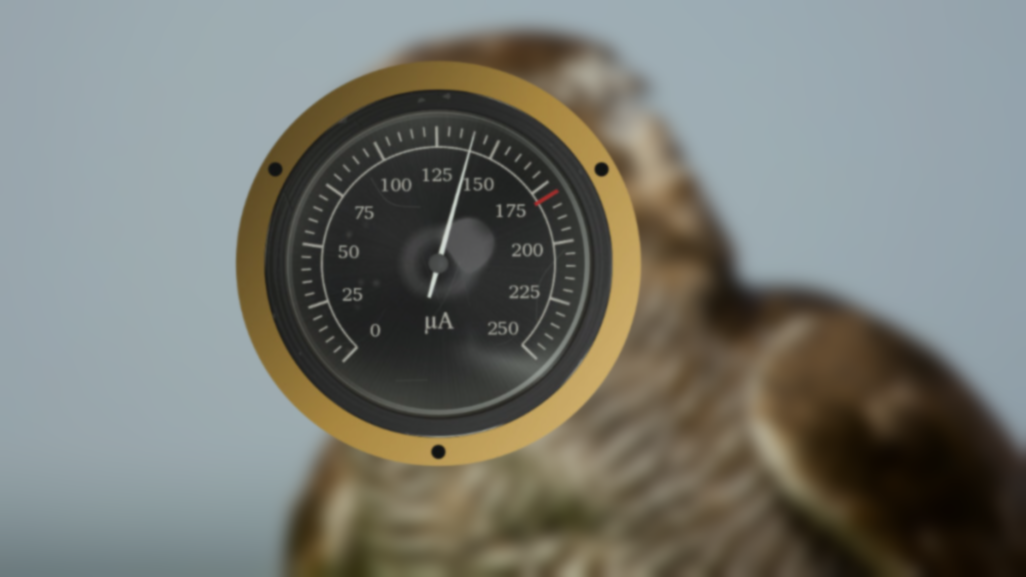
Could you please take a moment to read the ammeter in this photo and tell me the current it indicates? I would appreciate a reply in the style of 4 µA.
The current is 140 µA
